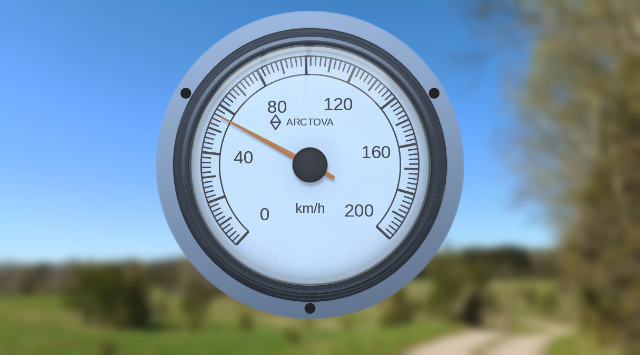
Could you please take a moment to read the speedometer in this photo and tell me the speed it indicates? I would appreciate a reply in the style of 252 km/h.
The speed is 56 km/h
